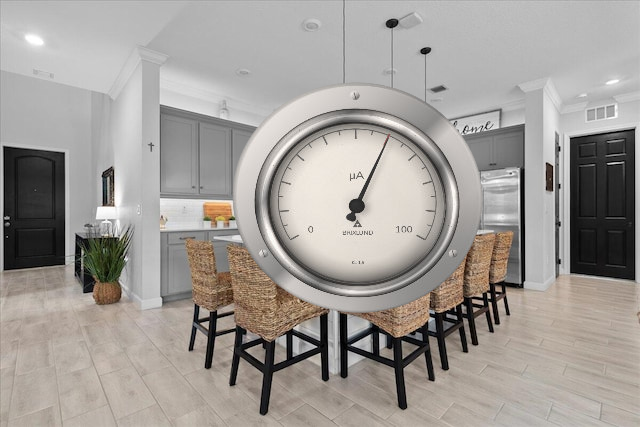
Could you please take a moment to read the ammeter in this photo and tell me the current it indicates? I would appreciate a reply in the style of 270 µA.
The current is 60 µA
